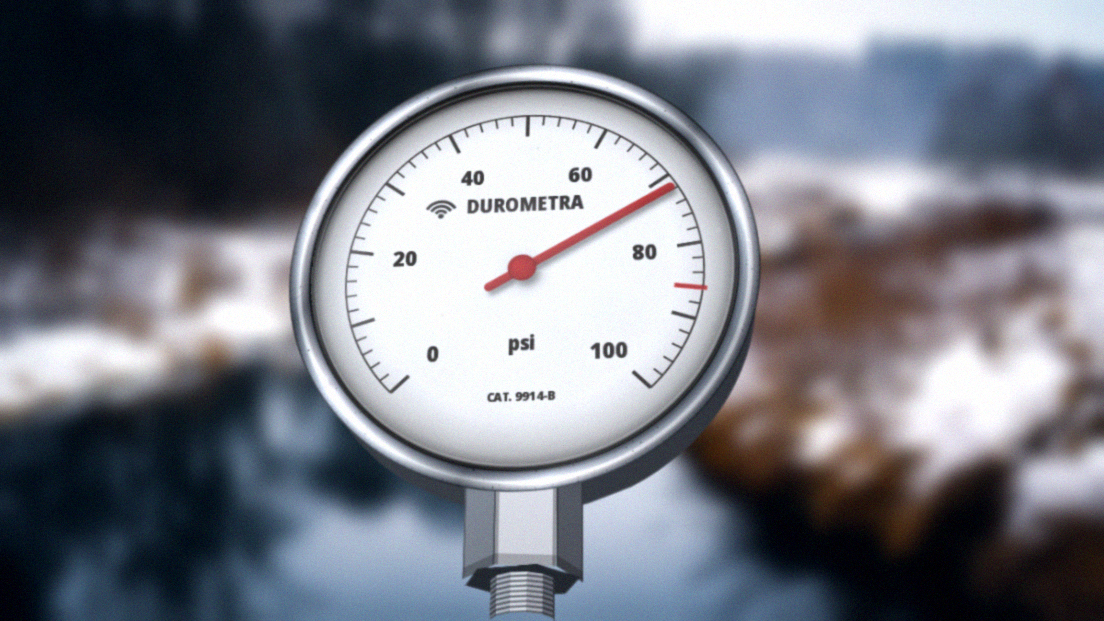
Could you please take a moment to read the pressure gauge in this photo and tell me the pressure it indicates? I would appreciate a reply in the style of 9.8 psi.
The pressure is 72 psi
